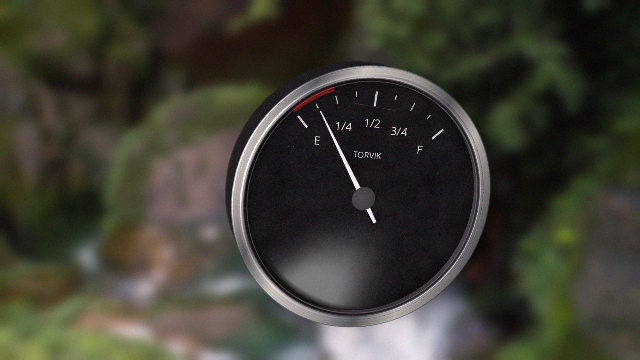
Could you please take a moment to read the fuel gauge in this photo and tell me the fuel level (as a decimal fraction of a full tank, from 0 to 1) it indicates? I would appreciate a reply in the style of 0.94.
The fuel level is 0.125
